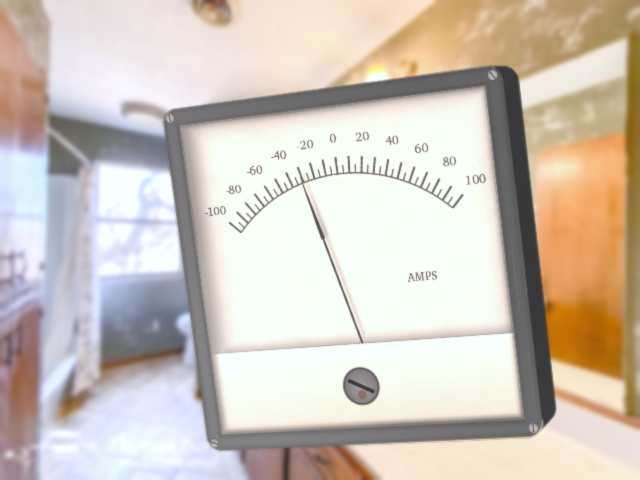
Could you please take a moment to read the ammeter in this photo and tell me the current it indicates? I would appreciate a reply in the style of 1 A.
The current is -30 A
